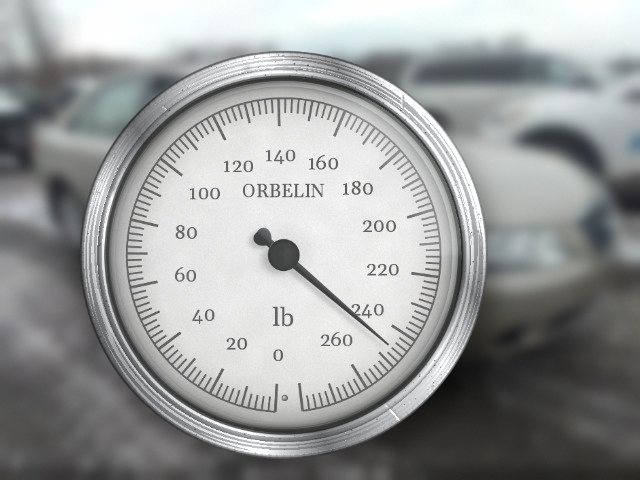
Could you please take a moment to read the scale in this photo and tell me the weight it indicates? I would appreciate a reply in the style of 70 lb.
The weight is 246 lb
